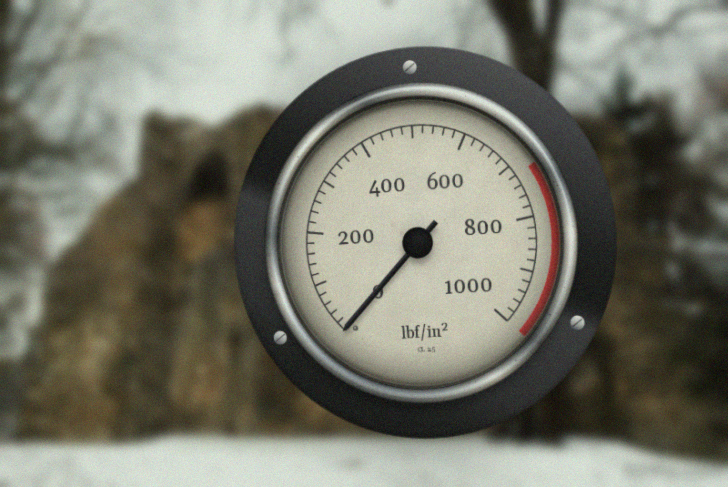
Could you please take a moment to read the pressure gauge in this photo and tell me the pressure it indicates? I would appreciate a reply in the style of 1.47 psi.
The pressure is 0 psi
